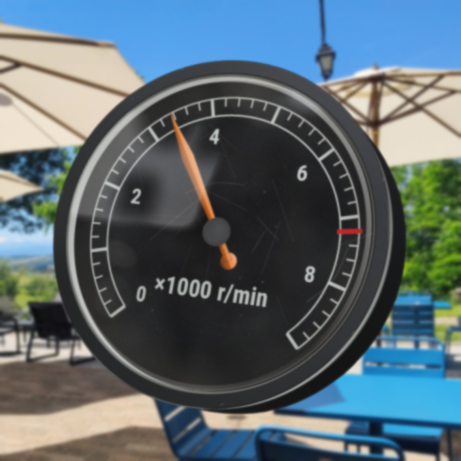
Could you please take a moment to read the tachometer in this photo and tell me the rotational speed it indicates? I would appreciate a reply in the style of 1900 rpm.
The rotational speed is 3400 rpm
